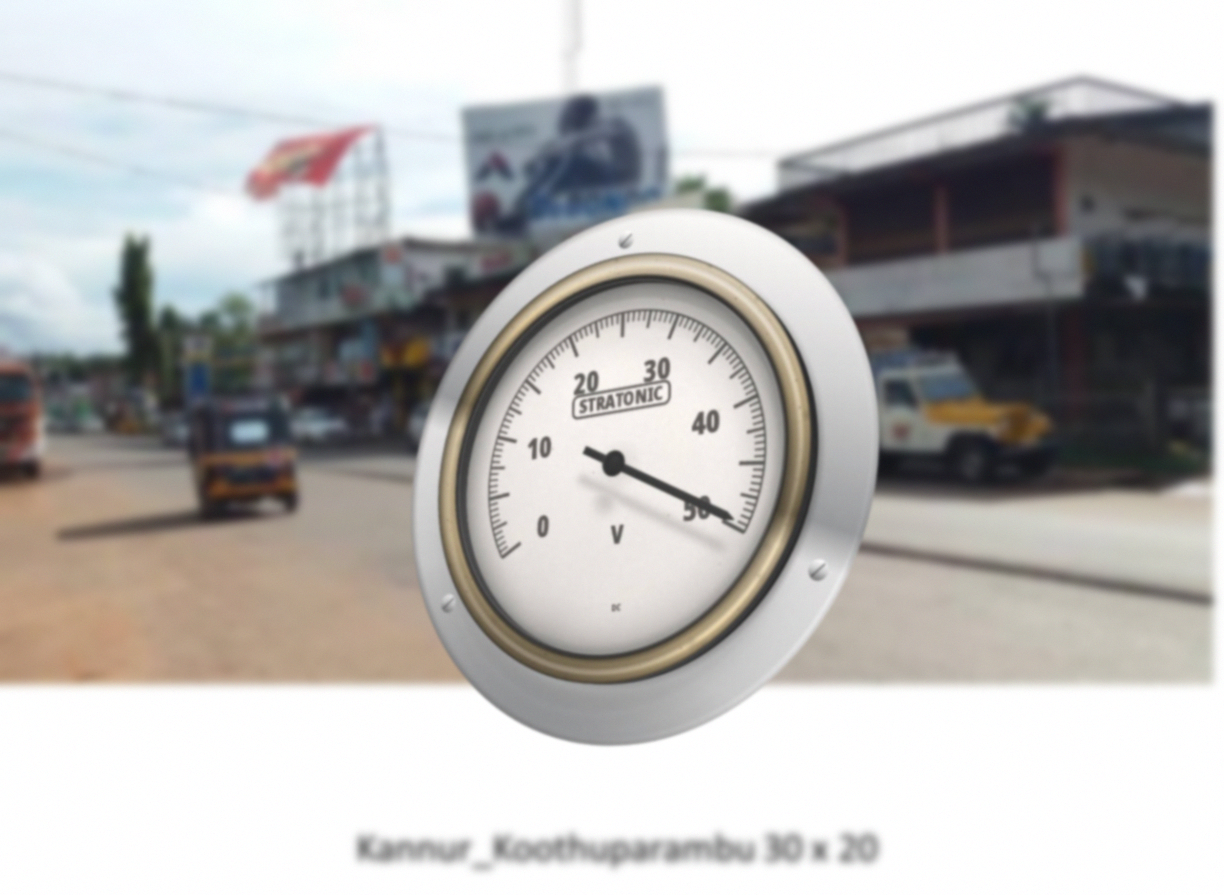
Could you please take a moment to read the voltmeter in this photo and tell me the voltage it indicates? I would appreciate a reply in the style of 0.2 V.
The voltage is 49.5 V
